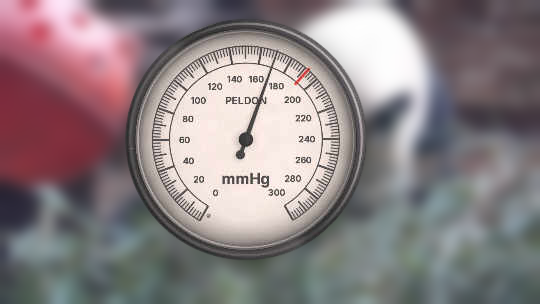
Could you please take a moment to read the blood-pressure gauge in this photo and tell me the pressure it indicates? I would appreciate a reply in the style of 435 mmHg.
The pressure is 170 mmHg
